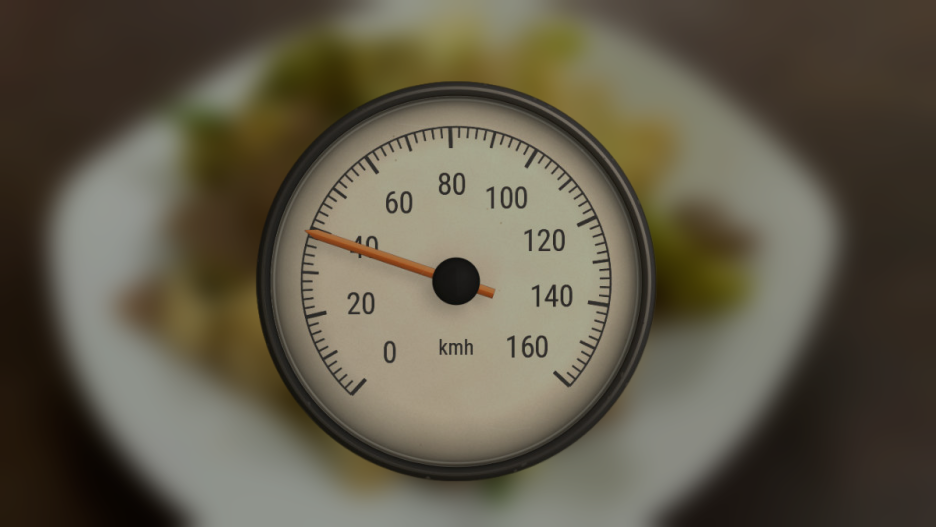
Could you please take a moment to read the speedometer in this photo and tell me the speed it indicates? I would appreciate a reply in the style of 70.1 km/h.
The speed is 39 km/h
